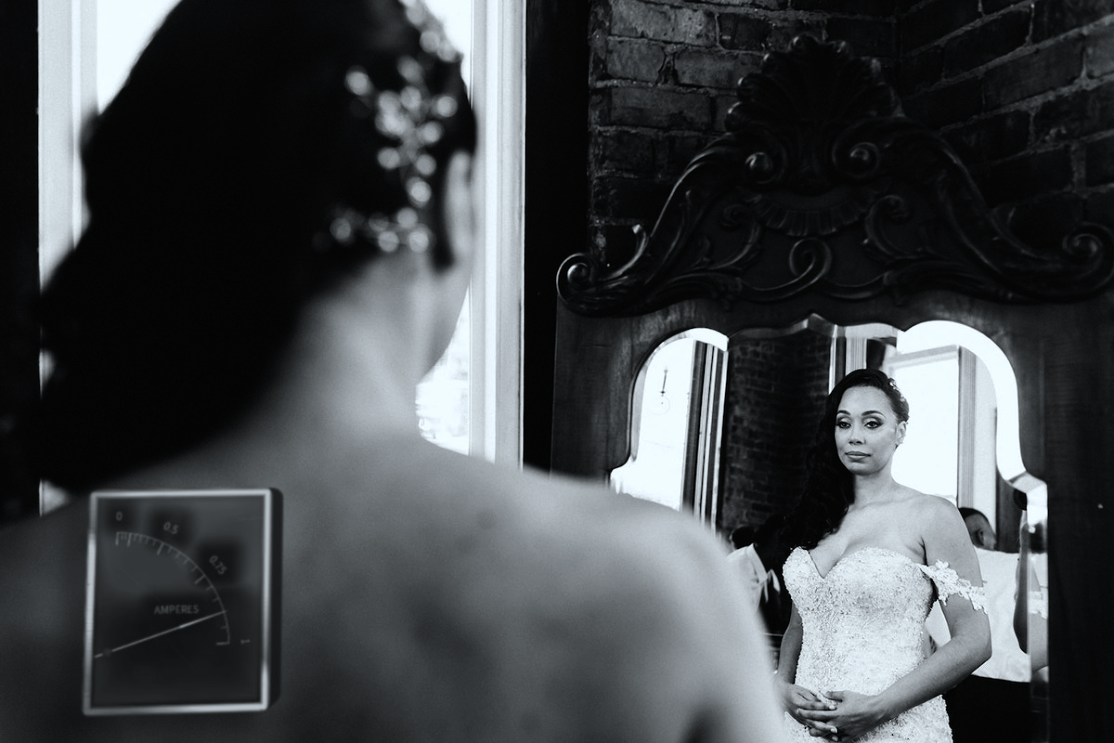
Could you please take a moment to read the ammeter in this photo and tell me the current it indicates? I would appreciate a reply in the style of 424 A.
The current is 0.9 A
